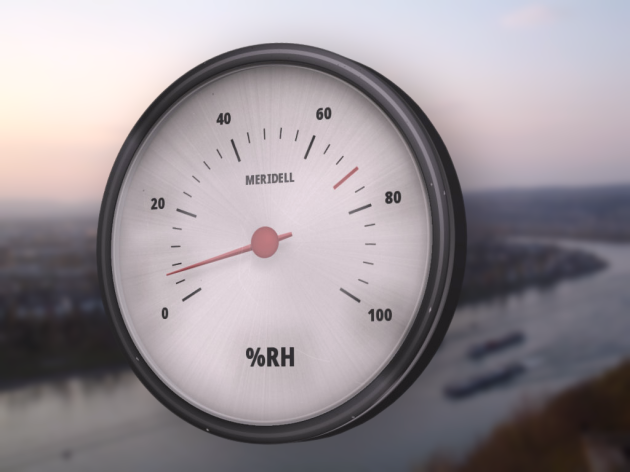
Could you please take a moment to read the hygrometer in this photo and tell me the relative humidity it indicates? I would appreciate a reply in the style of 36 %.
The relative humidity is 6 %
